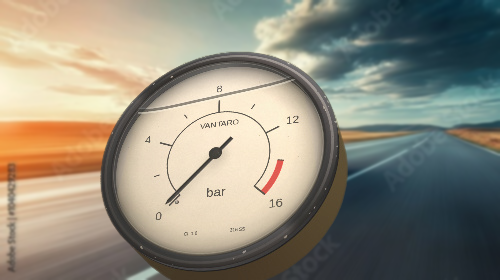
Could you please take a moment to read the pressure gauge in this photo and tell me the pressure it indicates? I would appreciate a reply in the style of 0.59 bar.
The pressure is 0 bar
